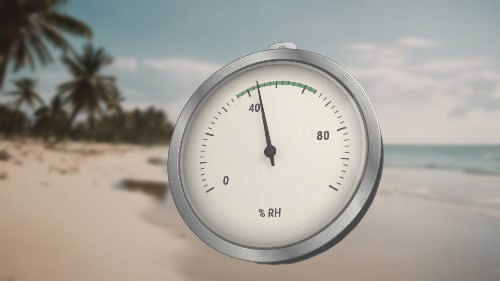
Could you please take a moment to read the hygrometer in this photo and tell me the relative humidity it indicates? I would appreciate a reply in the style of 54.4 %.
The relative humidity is 44 %
